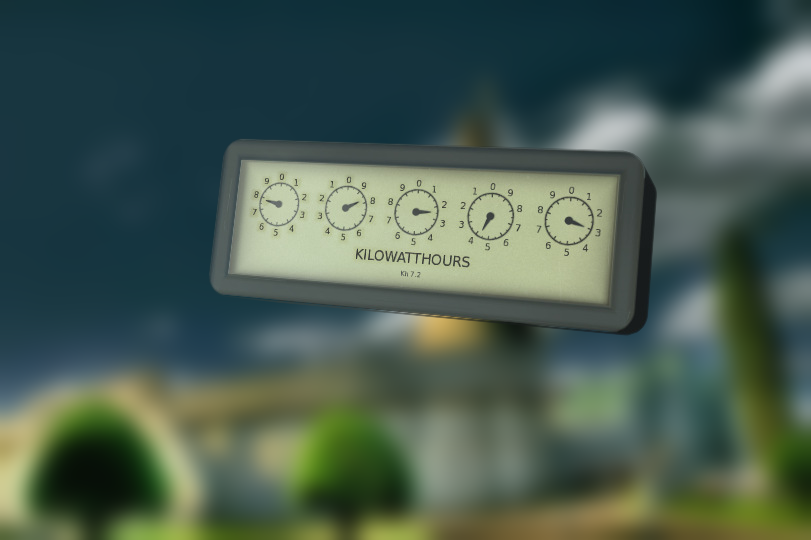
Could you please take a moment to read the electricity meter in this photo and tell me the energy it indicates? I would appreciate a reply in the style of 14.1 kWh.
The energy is 78243 kWh
